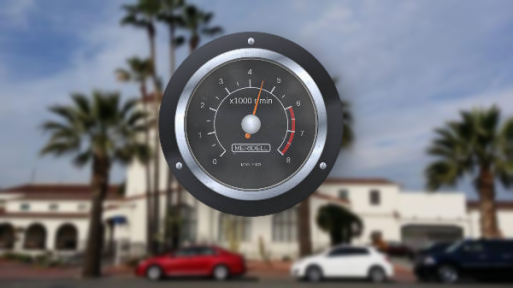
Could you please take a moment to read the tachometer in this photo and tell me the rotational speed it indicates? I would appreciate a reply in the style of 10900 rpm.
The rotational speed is 4500 rpm
